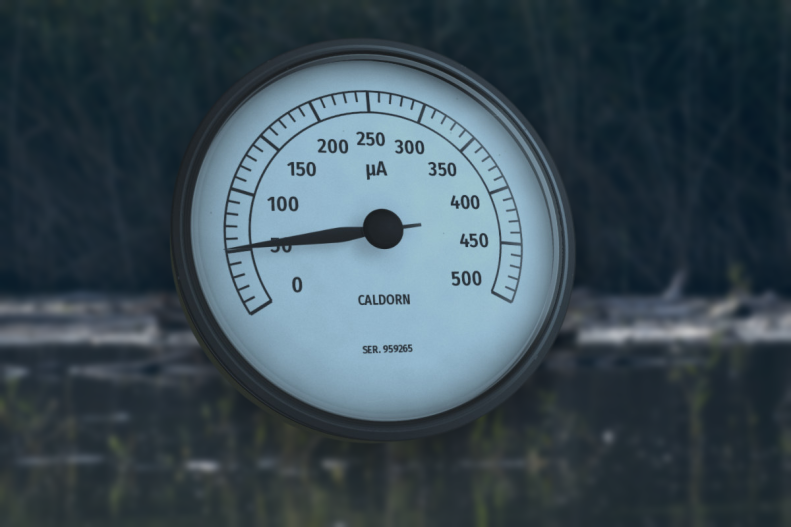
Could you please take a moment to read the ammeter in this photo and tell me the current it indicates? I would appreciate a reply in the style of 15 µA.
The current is 50 µA
